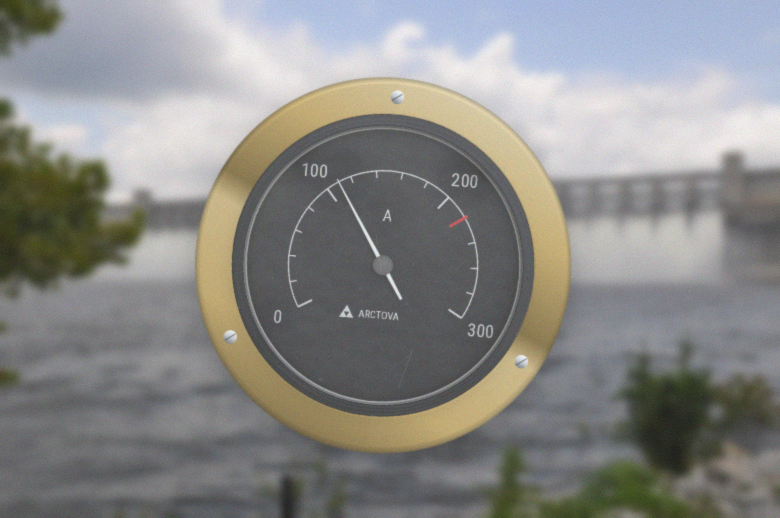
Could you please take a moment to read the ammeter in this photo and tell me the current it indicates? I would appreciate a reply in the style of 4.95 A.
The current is 110 A
